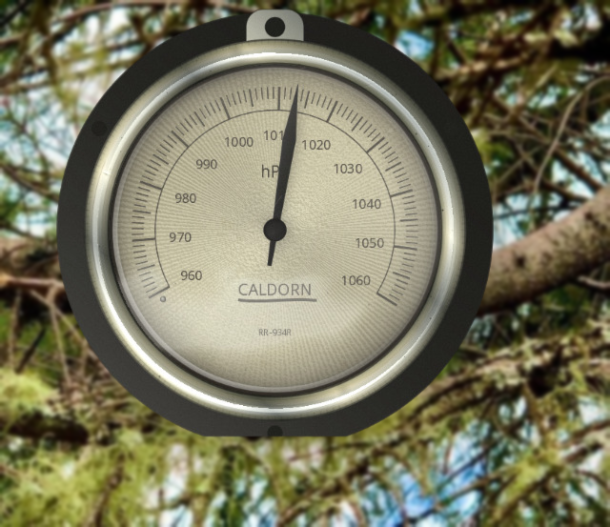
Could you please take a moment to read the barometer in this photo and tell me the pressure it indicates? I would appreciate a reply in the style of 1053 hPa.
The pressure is 1013 hPa
